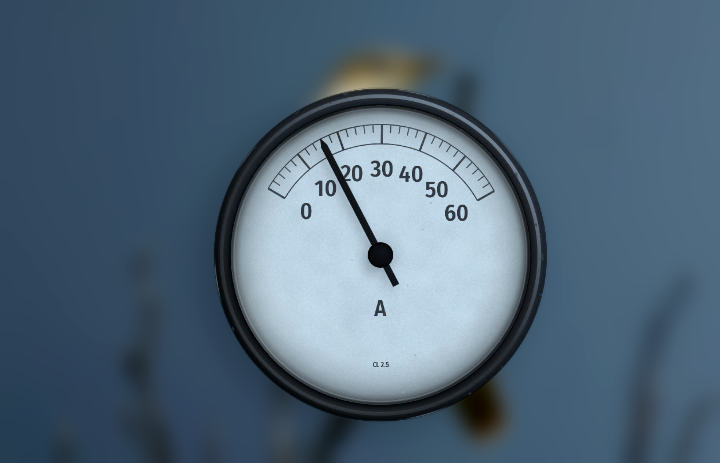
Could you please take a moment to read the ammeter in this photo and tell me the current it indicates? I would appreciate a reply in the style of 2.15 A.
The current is 16 A
